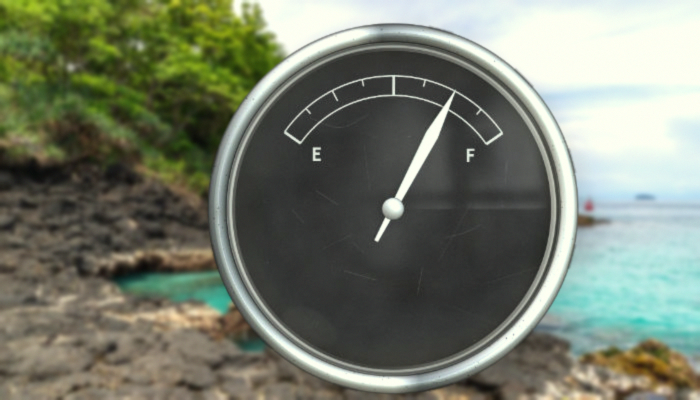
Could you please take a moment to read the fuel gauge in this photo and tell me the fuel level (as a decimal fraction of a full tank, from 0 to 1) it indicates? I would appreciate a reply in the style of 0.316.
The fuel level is 0.75
